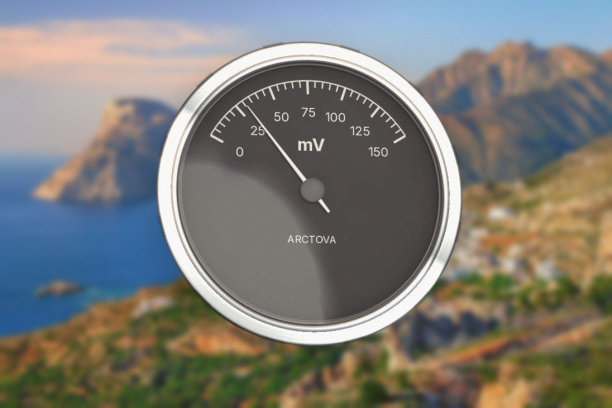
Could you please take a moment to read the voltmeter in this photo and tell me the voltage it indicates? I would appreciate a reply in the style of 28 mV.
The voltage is 30 mV
